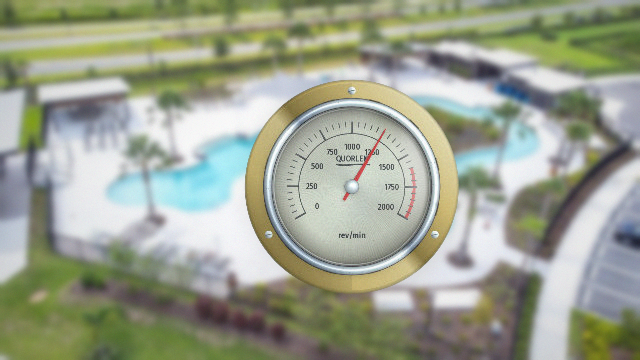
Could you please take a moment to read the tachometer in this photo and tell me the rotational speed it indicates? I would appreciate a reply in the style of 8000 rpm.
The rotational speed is 1250 rpm
